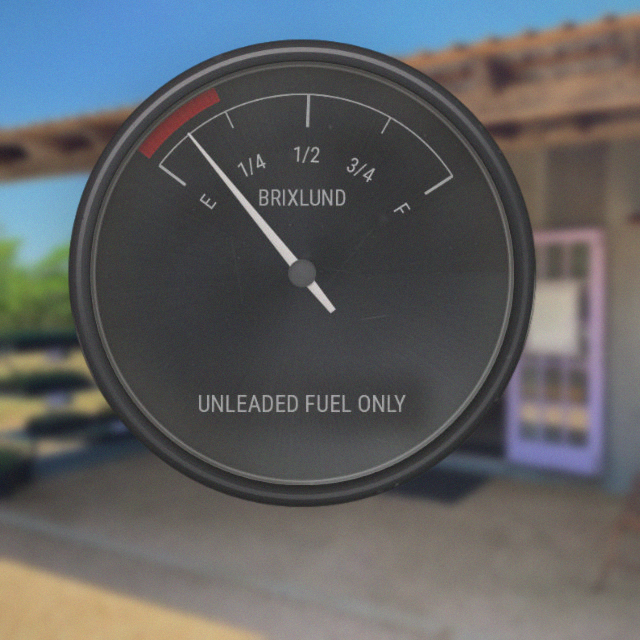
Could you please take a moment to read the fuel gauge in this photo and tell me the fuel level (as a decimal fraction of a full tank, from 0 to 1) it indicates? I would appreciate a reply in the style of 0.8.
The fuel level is 0.125
